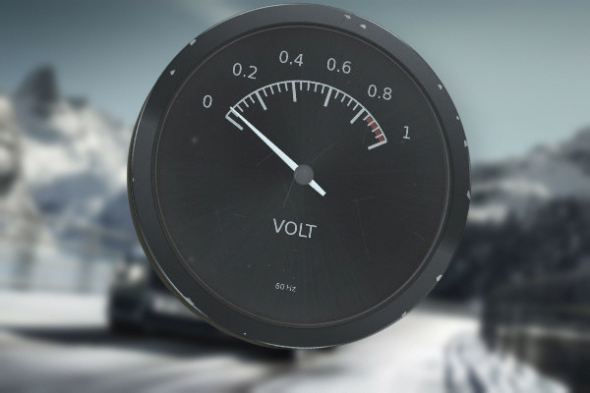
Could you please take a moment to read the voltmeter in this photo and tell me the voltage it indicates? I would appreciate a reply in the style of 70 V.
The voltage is 0.04 V
